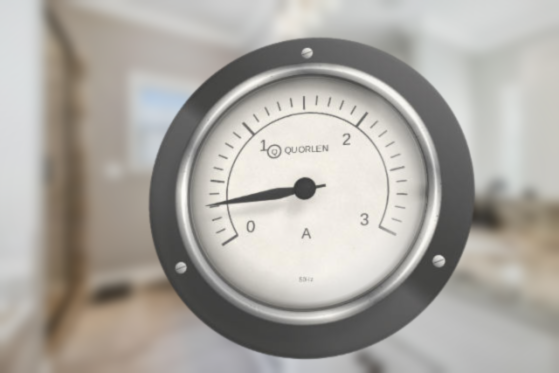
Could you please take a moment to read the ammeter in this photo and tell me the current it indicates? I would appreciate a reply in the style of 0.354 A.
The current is 0.3 A
